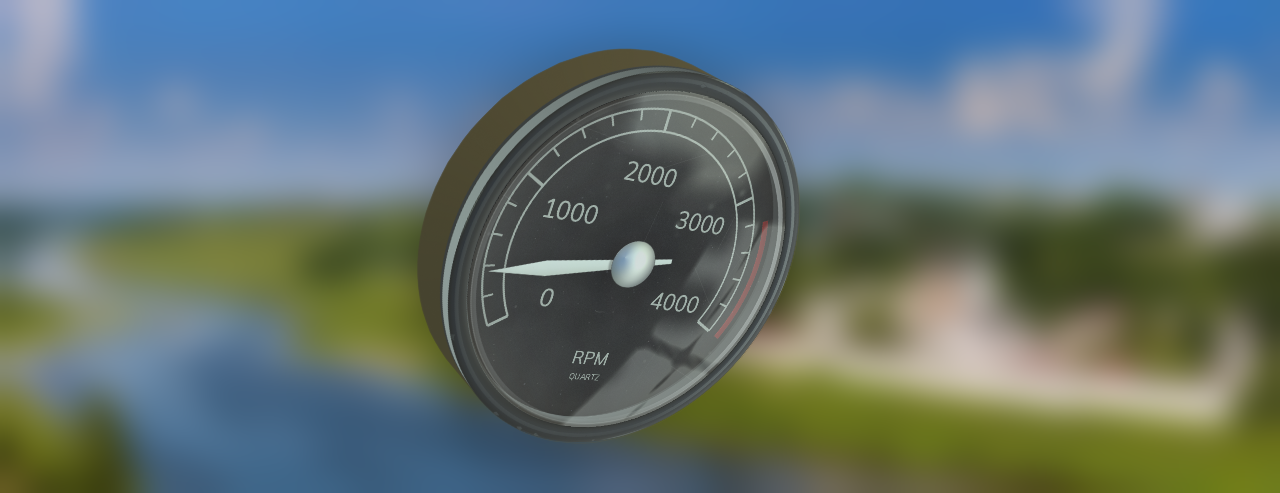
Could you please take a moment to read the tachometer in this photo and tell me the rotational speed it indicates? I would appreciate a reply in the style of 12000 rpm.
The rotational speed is 400 rpm
